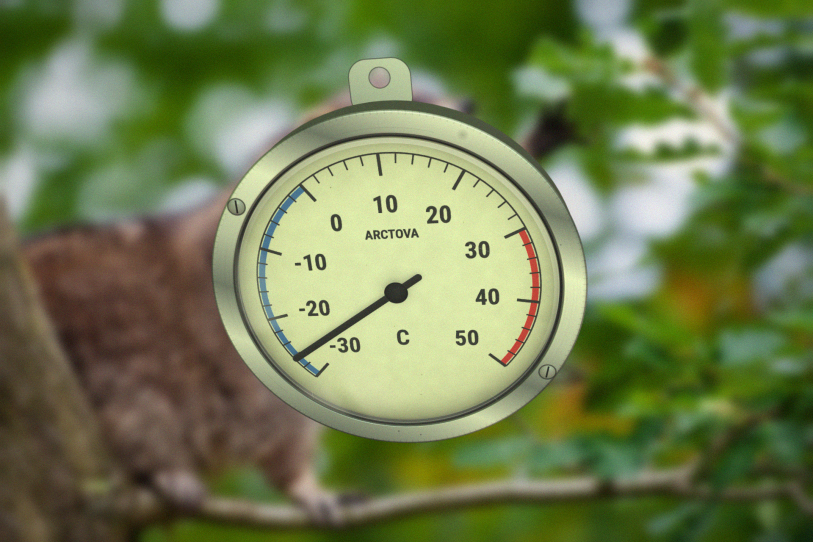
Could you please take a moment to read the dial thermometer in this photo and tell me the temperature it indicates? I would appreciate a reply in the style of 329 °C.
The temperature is -26 °C
